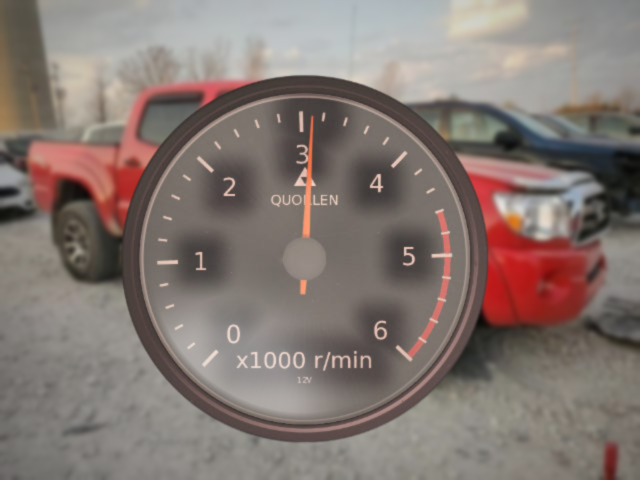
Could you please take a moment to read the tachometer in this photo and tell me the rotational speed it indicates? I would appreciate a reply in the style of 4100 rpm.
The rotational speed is 3100 rpm
